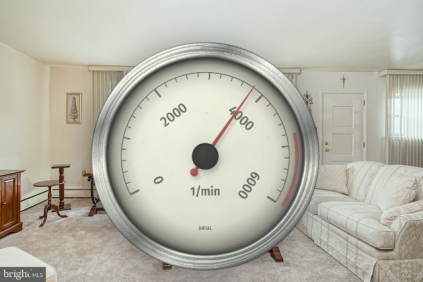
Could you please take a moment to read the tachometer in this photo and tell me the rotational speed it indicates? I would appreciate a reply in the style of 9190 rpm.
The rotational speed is 3800 rpm
